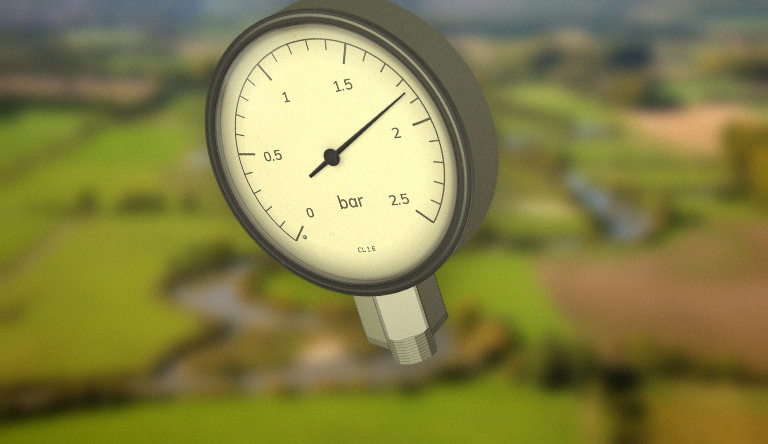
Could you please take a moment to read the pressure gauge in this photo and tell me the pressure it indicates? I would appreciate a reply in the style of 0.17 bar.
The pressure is 1.85 bar
